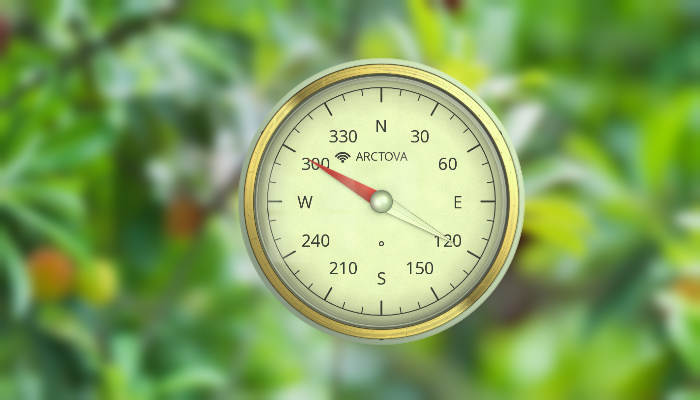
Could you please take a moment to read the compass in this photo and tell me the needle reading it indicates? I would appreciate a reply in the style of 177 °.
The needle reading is 300 °
